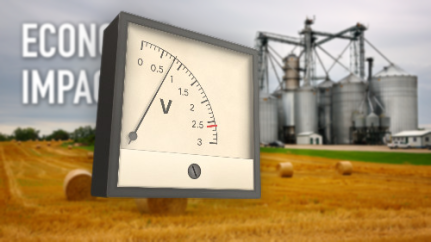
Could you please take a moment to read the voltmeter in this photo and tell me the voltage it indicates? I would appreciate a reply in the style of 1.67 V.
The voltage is 0.8 V
